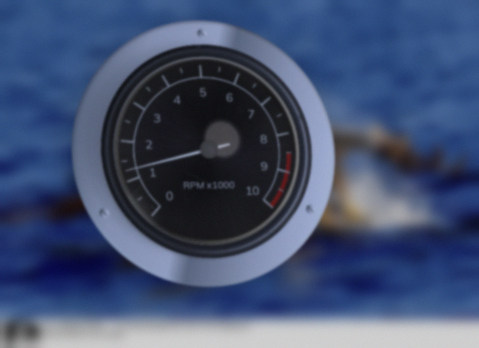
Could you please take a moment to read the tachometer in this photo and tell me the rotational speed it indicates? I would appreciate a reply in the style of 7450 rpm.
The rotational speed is 1250 rpm
